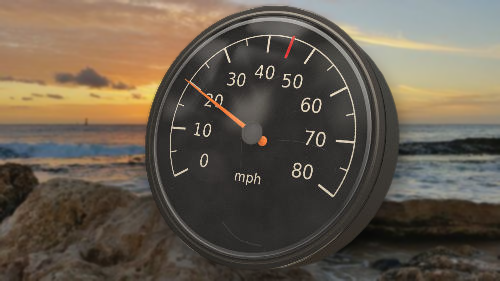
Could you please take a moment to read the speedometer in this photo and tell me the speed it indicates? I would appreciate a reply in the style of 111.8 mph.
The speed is 20 mph
